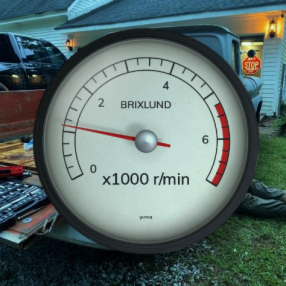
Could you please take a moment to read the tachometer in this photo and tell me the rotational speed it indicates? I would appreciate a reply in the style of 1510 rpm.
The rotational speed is 1125 rpm
